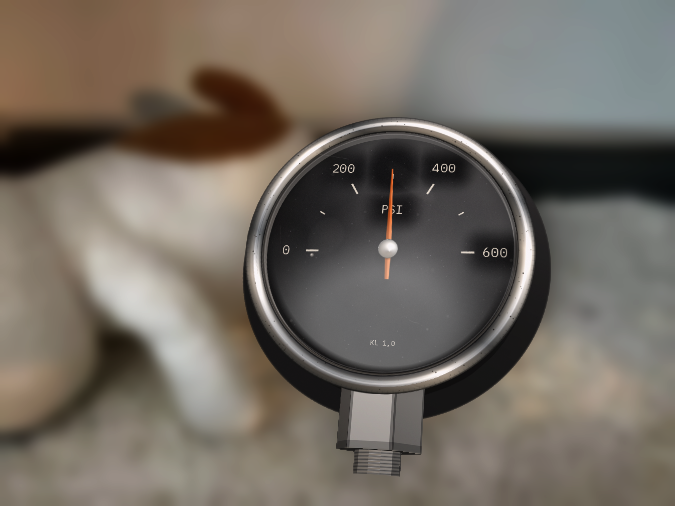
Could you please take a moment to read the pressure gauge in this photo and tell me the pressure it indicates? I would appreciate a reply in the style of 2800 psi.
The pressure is 300 psi
